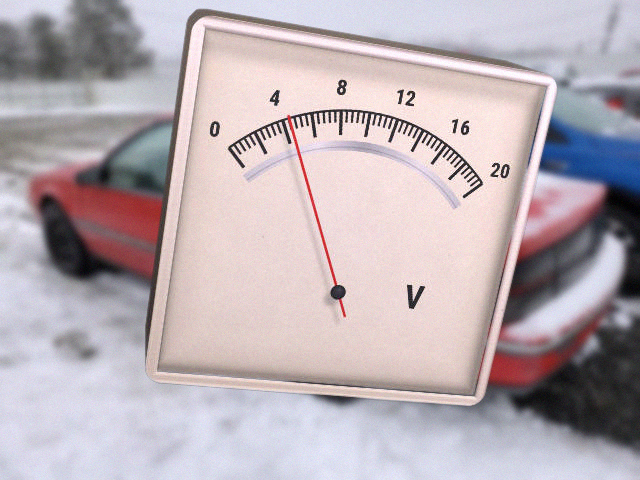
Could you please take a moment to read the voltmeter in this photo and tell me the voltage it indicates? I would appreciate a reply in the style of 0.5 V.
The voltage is 4.4 V
